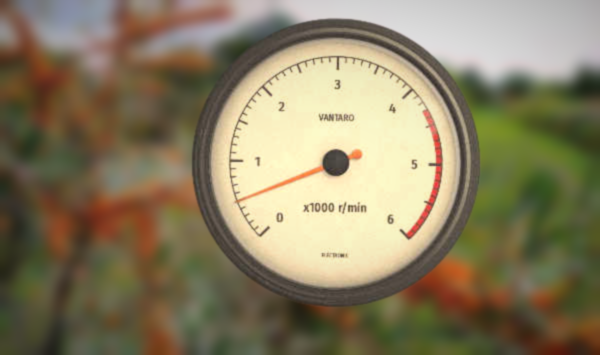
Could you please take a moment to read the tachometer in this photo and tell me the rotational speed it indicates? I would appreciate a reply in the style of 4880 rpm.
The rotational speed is 500 rpm
